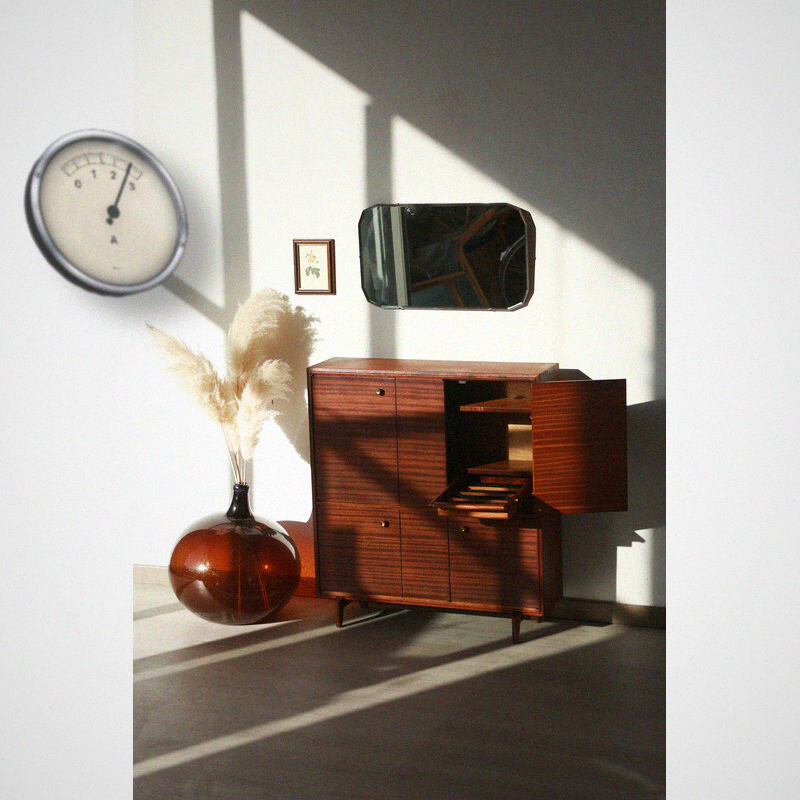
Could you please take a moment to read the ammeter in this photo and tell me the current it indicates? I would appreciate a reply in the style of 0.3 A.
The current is 2.5 A
